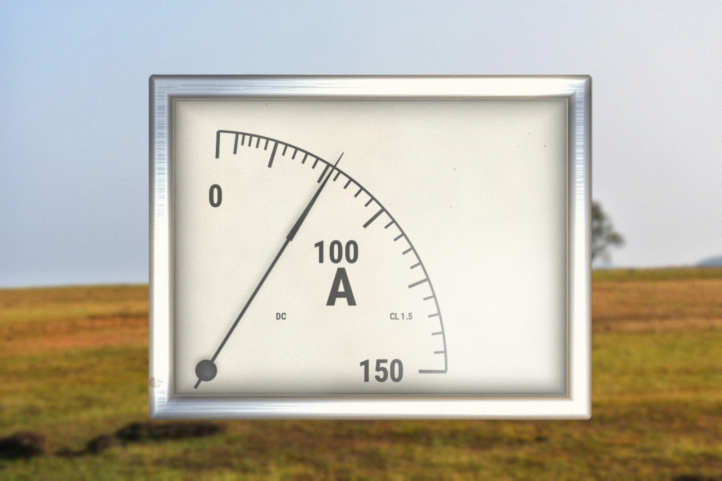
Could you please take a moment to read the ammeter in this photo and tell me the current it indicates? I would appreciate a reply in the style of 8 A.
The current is 77.5 A
